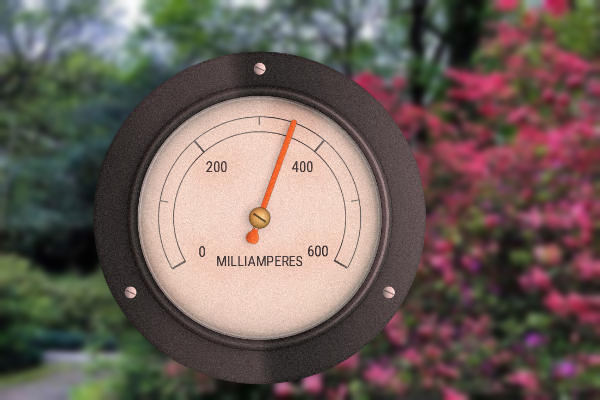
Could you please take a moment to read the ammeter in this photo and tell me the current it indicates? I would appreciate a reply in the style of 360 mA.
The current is 350 mA
